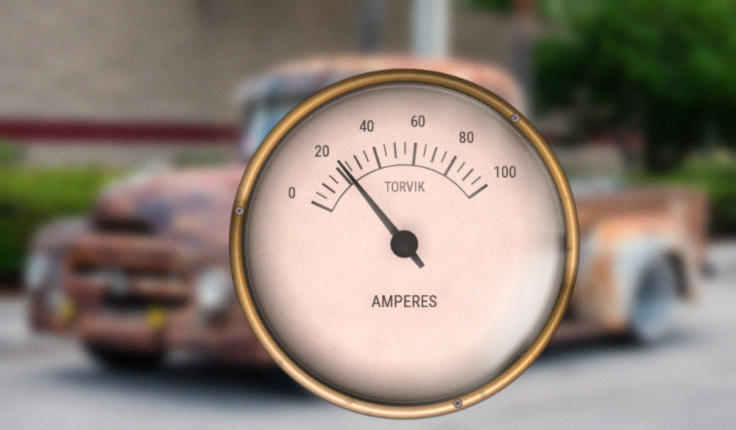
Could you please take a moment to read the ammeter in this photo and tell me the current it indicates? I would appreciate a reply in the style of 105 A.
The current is 22.5 A
